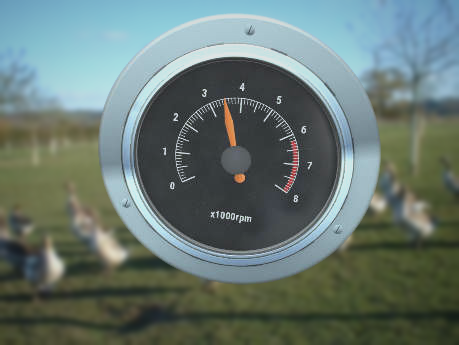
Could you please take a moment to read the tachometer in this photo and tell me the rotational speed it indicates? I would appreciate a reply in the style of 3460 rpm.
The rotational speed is 3500 rpm
